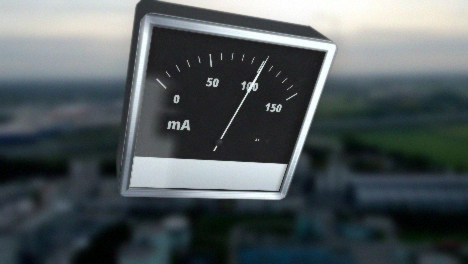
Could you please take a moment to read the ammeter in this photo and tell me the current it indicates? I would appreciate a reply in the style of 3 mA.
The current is 100 mA
